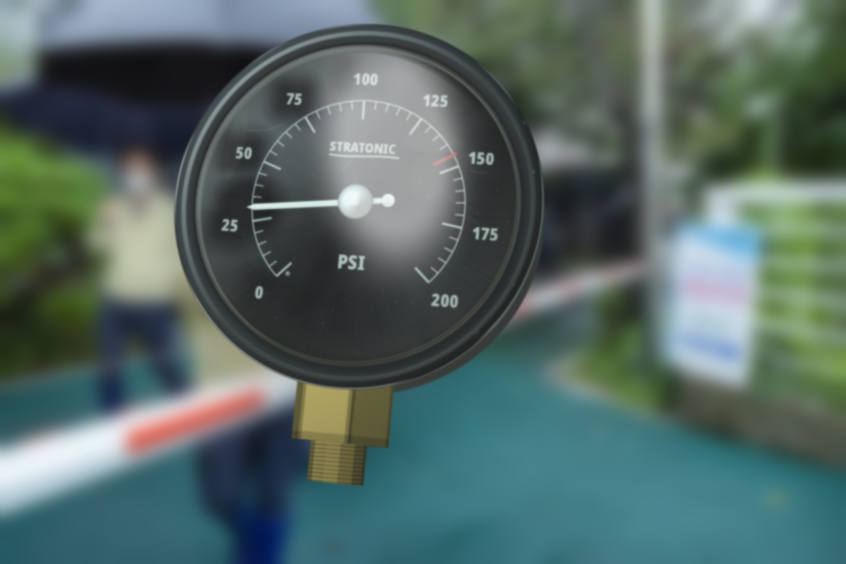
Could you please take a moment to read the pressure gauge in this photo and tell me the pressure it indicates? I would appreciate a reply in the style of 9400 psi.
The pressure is 30 psi
